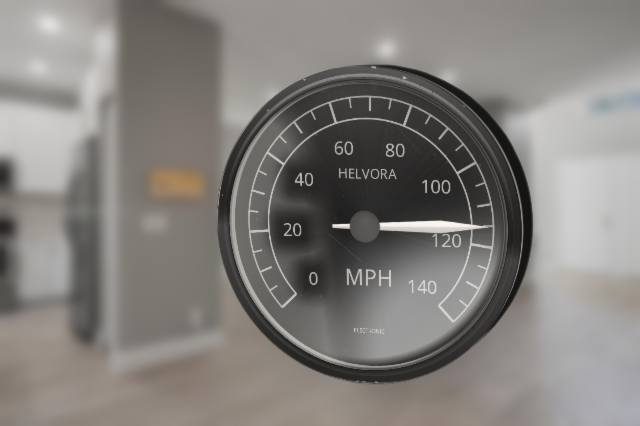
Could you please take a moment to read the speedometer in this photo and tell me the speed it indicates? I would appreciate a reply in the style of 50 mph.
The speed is 115 mph
